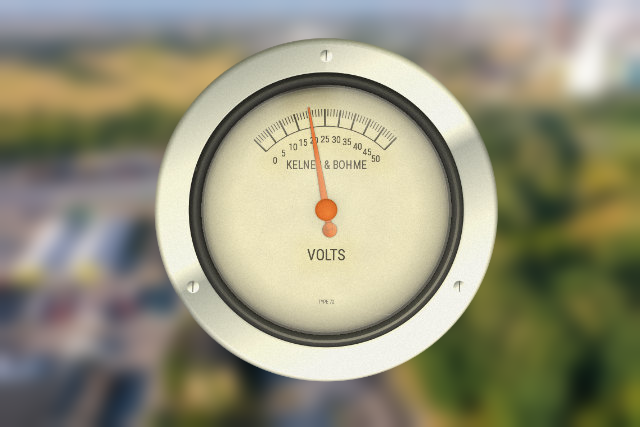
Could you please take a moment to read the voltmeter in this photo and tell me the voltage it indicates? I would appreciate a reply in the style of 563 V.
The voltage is 20 V
